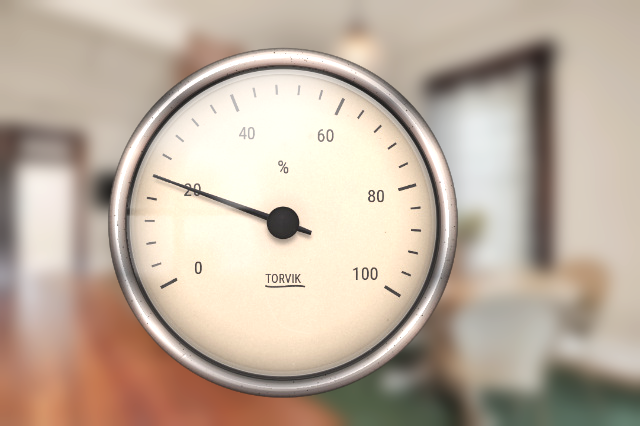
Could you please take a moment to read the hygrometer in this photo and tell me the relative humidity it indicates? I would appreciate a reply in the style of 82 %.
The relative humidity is 20 %
